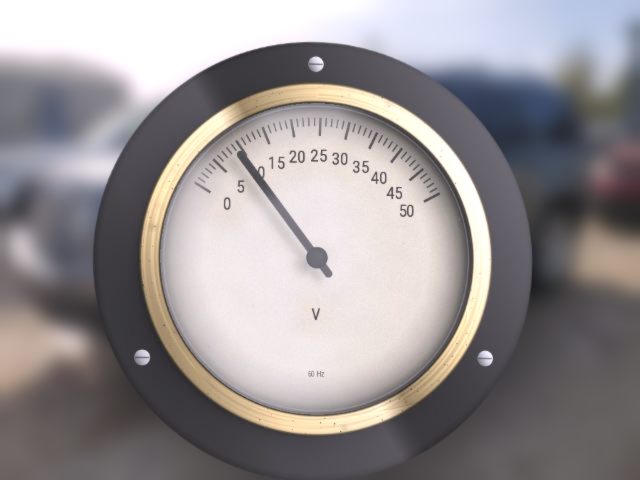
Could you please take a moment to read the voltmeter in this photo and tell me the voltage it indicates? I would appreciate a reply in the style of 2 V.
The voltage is 9 V
